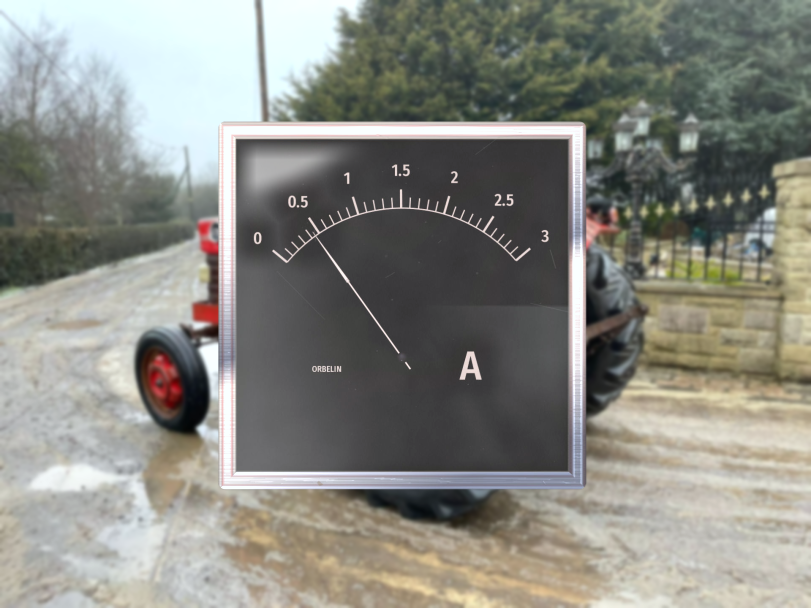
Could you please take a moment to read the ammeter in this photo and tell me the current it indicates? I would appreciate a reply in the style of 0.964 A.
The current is 0.45 A
